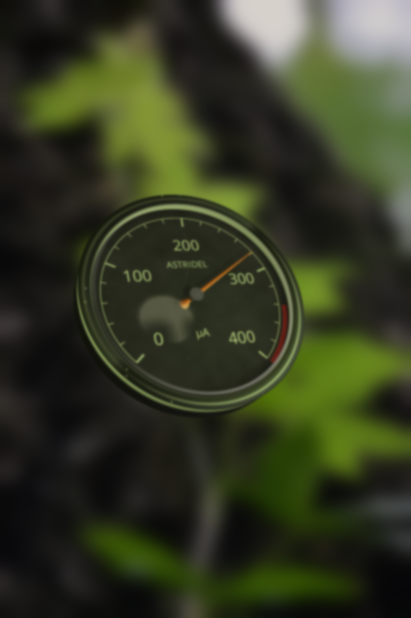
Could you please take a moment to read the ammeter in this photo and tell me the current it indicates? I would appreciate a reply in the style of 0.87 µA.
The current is 280 µA
